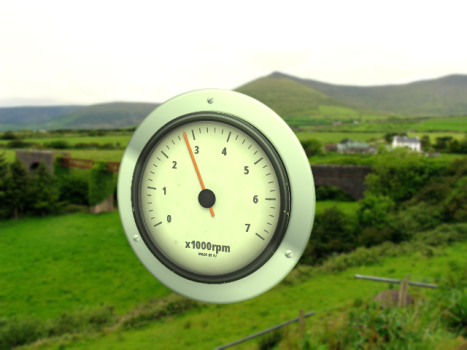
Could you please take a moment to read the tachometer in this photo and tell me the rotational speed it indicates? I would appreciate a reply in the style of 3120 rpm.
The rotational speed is 2800 rpm
